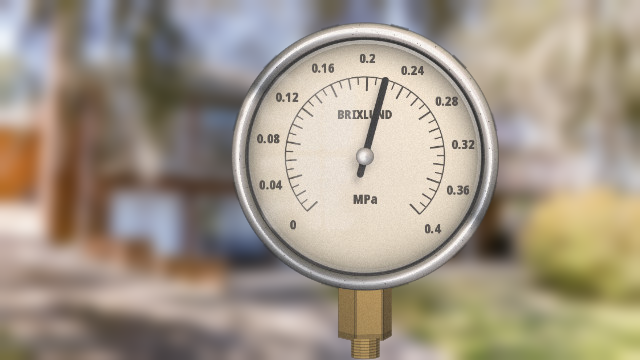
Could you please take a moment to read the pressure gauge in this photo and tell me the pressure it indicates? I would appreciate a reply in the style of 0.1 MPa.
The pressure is 0.22 MPa
